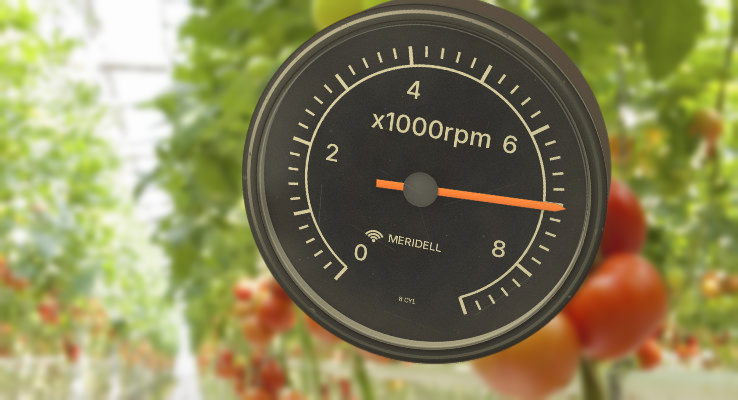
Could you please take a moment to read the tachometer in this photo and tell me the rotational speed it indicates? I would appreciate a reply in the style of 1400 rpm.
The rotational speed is 7000 rpm
